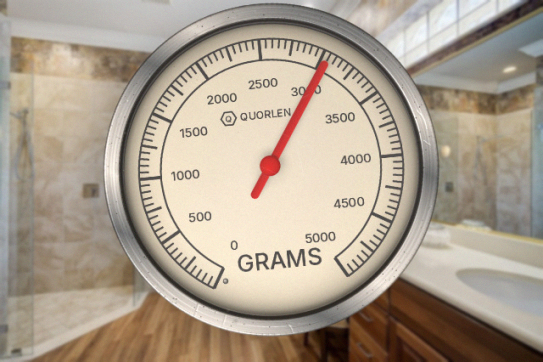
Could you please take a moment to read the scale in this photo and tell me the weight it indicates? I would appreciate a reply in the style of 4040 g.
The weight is 3050 g
